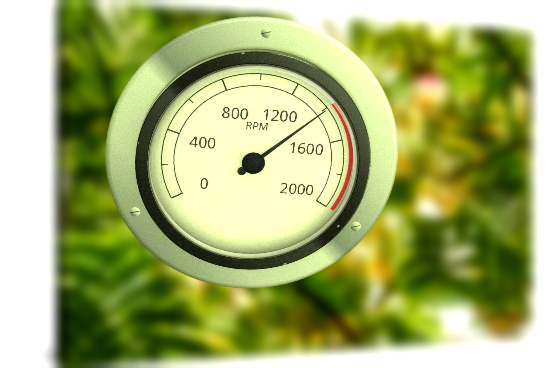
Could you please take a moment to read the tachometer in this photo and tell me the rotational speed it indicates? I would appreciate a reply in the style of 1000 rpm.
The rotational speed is 1400 rpm
